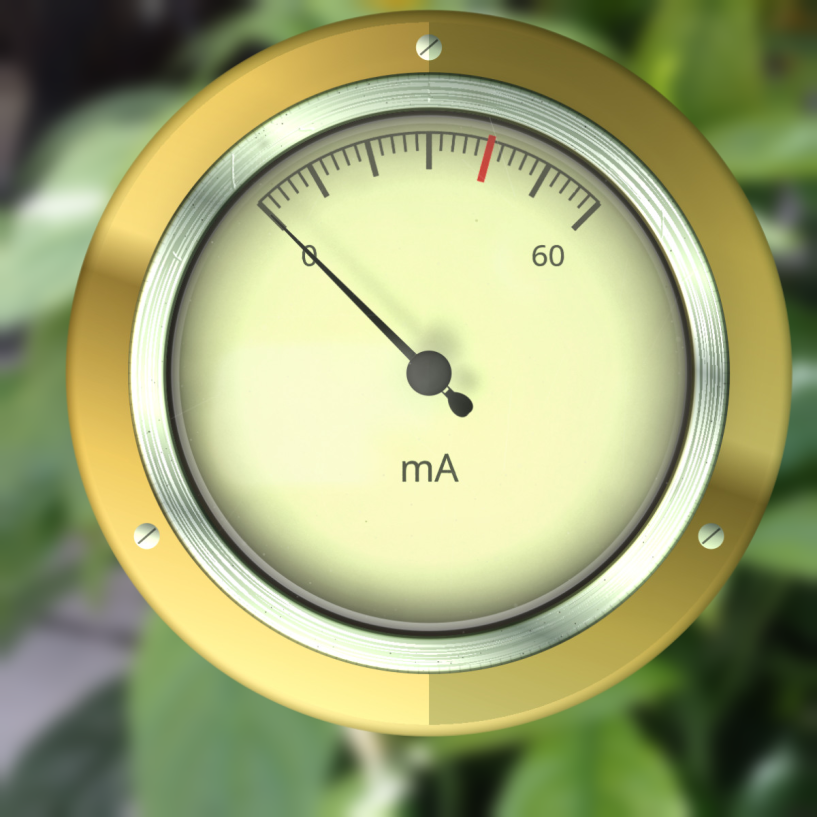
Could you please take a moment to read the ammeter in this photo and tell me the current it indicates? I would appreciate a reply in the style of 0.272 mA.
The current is 0 mA
